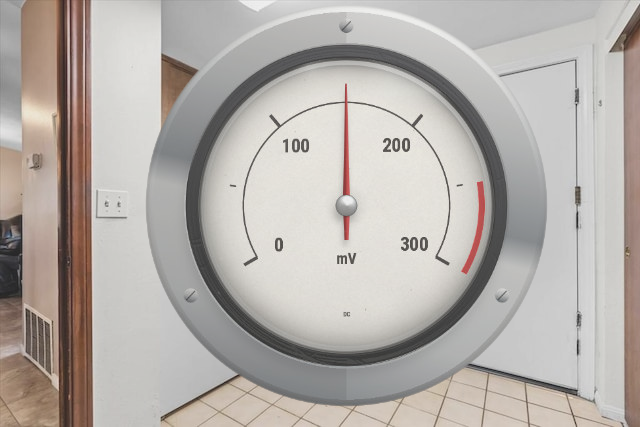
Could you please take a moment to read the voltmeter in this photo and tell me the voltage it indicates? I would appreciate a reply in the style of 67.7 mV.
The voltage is 150 mV
